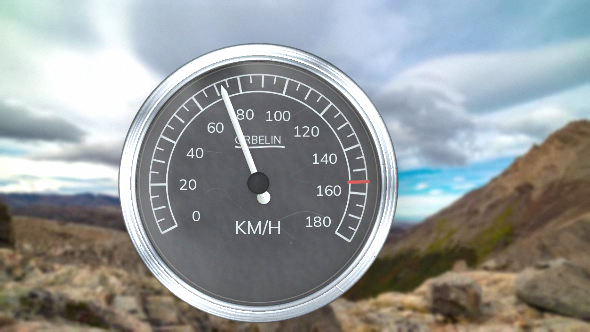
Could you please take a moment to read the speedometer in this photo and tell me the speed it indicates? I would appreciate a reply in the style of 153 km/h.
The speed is 72.5 km/h
